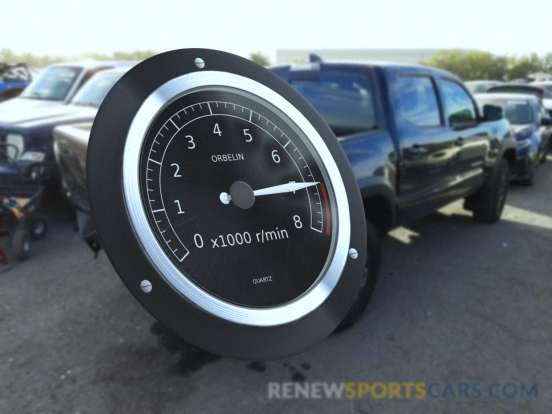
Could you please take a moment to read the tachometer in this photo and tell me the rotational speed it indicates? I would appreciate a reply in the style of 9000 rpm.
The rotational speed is 7000 rpm
